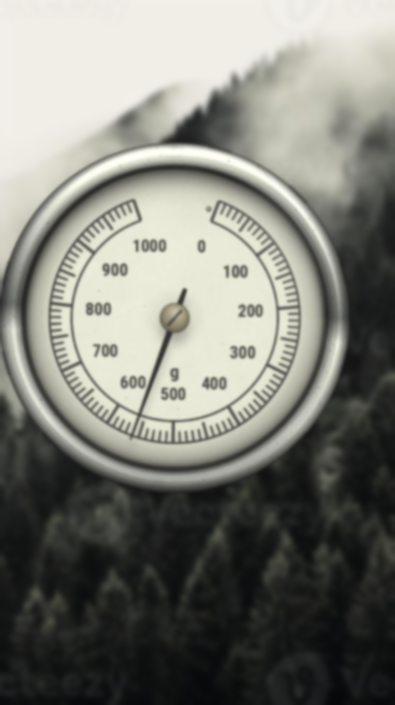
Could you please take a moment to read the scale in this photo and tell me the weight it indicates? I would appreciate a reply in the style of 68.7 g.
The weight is 560 g
